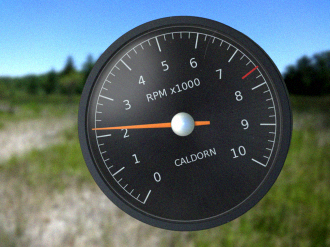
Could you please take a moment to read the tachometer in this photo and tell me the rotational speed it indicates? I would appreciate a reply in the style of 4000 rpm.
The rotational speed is 2200 rpm
